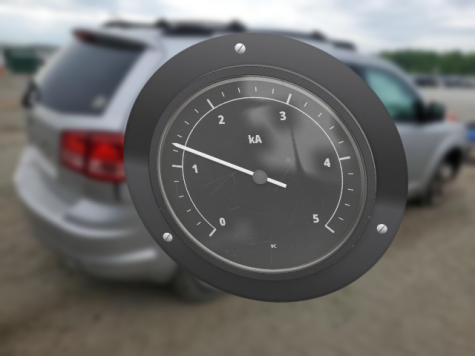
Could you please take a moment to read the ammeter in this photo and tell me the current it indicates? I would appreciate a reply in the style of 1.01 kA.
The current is 1.3 kA
